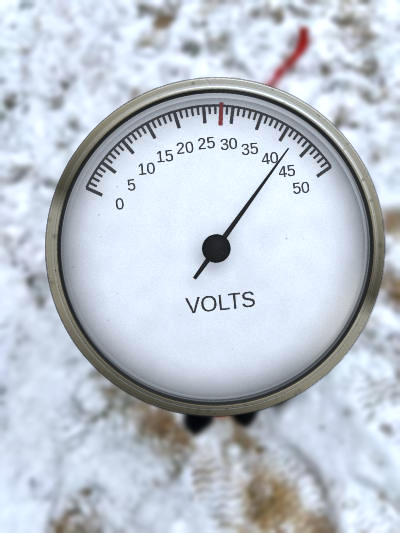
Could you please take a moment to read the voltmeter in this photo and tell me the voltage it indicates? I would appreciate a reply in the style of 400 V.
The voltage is 42 V
